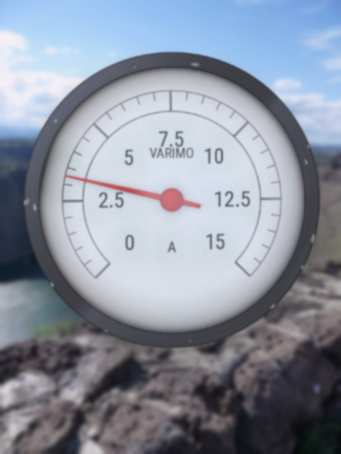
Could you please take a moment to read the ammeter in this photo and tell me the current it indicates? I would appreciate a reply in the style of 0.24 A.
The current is 3.25 A
